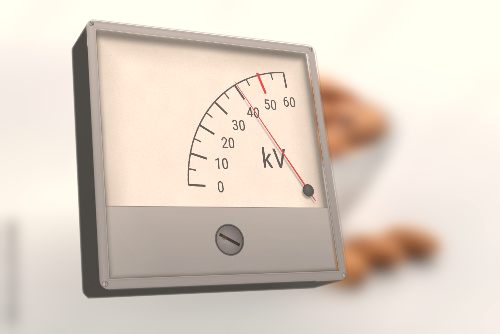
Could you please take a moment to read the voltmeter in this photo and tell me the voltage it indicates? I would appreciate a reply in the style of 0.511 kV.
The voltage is 40 kV
